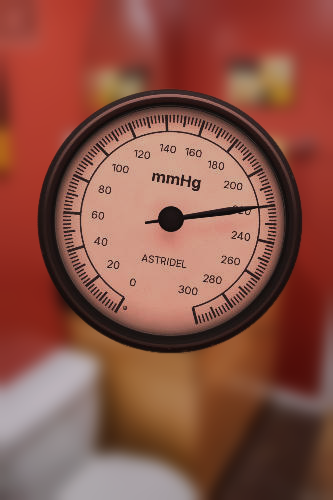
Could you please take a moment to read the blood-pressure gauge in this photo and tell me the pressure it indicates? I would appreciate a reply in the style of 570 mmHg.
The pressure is 220 mmHg
